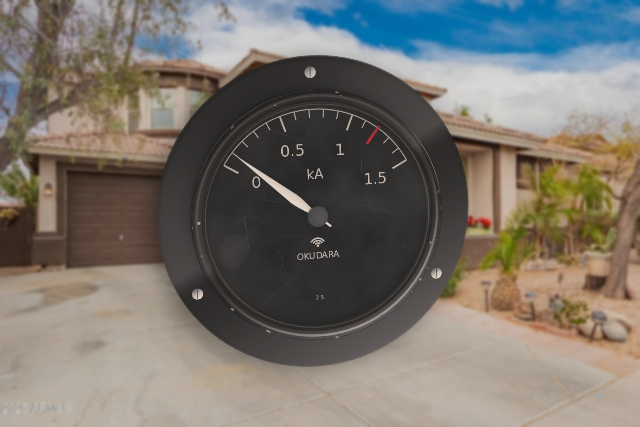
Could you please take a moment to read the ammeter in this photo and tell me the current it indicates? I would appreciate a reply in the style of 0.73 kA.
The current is 0.1 kA
